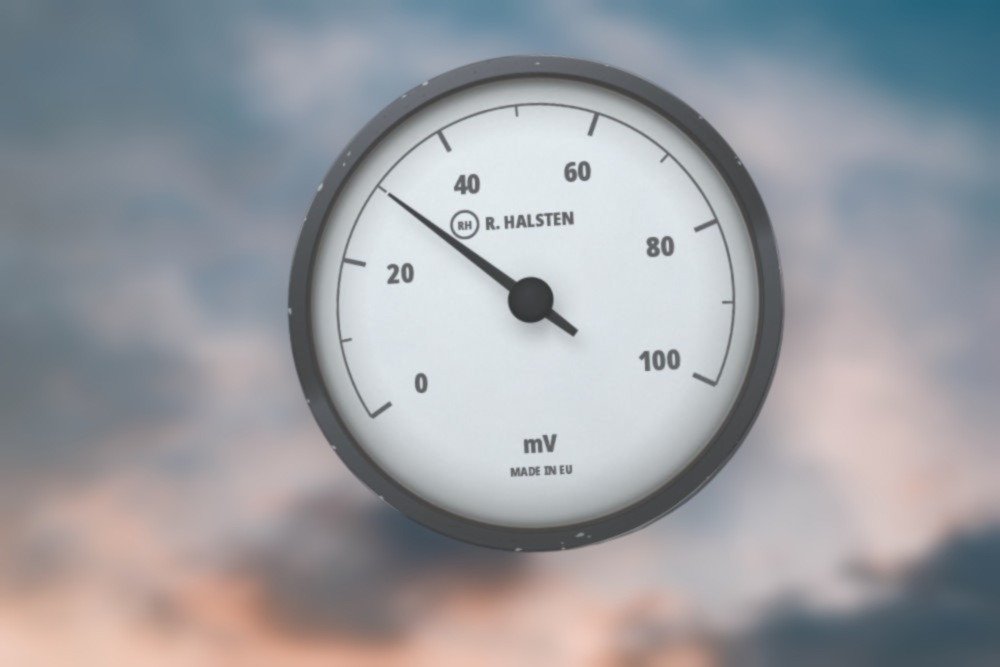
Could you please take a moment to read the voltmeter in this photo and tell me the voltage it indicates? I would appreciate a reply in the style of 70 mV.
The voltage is 30 mV
